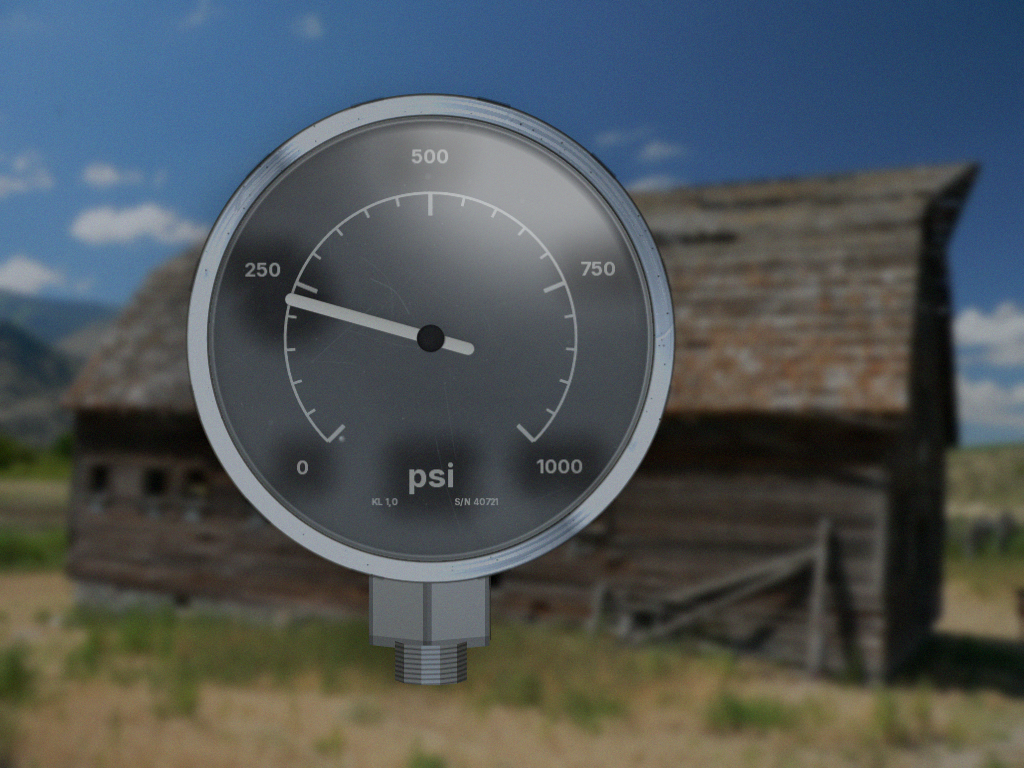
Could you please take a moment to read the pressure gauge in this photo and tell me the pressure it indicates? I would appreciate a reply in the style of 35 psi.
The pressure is 225 psi
